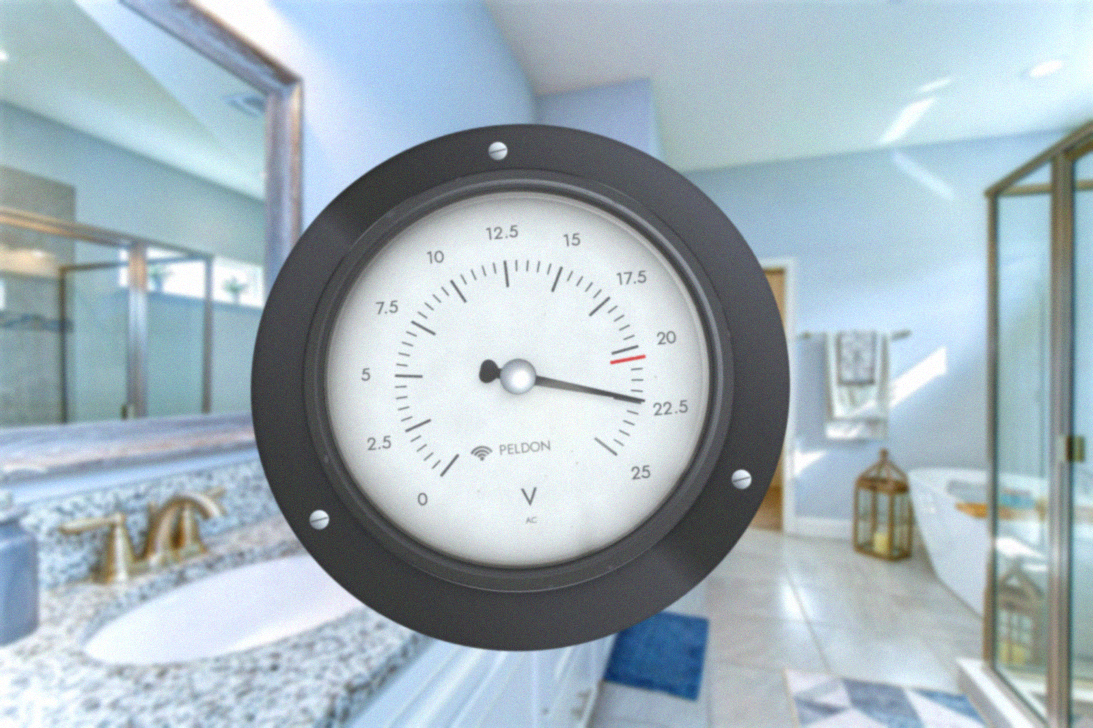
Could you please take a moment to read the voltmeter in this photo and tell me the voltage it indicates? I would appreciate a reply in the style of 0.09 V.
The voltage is 22.5 V
